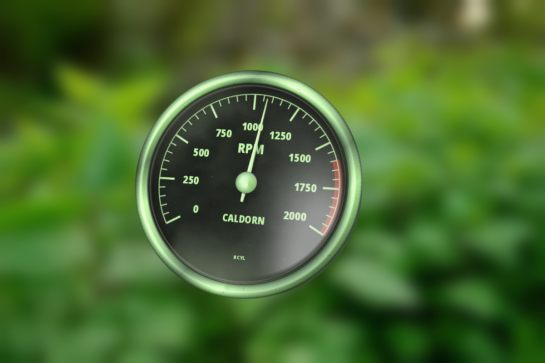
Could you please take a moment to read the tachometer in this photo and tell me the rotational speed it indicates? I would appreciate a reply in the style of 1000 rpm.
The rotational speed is 1075 rpm
